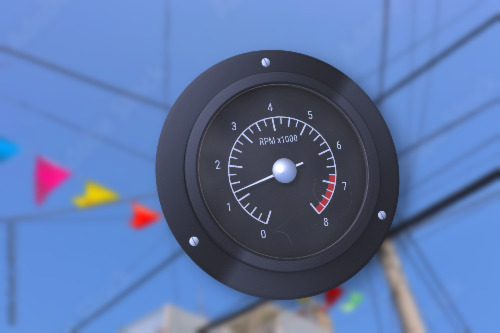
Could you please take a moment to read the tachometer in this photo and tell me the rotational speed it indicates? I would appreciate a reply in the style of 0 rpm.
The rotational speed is 1250 rpm
